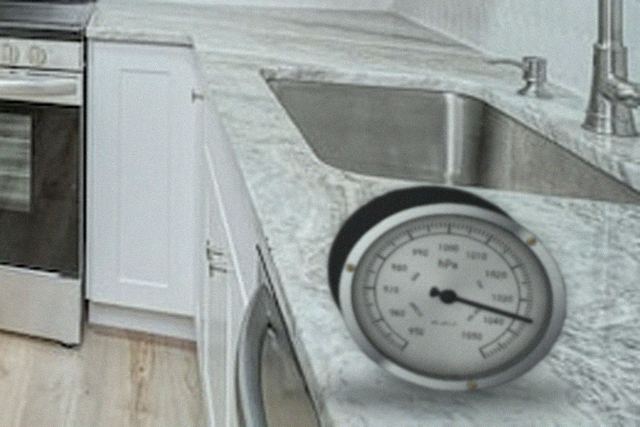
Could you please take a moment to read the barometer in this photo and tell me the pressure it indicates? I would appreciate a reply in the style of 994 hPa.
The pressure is 1035 hPa
